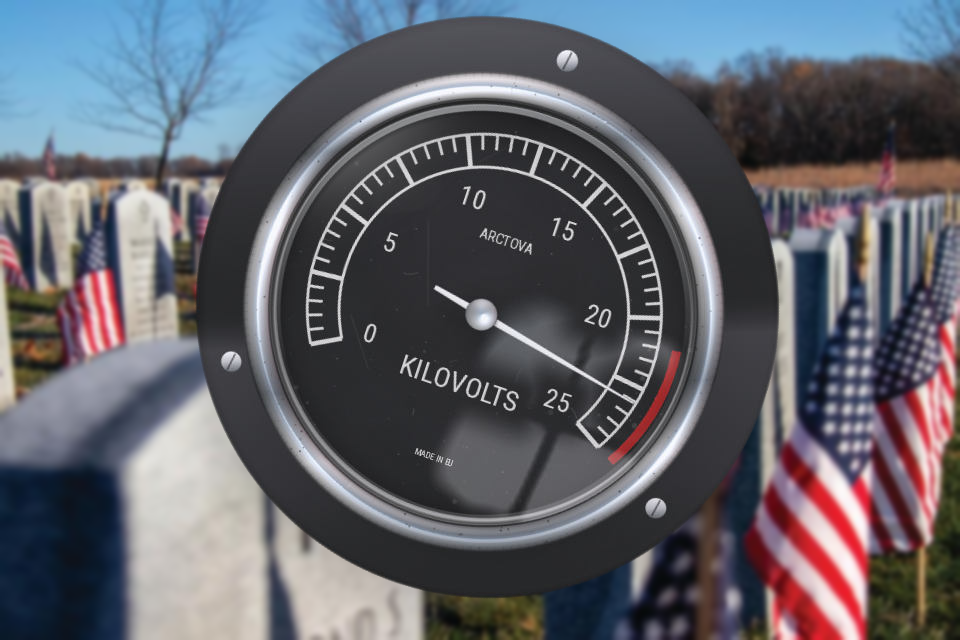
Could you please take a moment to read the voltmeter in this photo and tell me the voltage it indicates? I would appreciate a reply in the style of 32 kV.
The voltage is 23 kV
